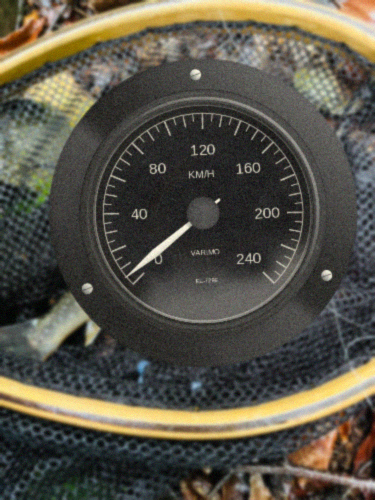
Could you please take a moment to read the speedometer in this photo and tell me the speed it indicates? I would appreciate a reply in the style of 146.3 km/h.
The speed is 5 km/h
